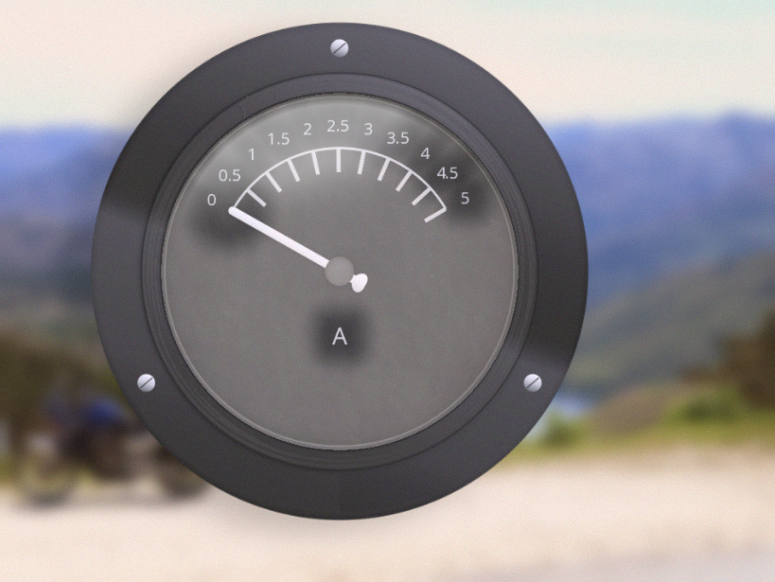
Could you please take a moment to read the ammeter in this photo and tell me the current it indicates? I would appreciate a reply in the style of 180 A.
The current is 0 A
